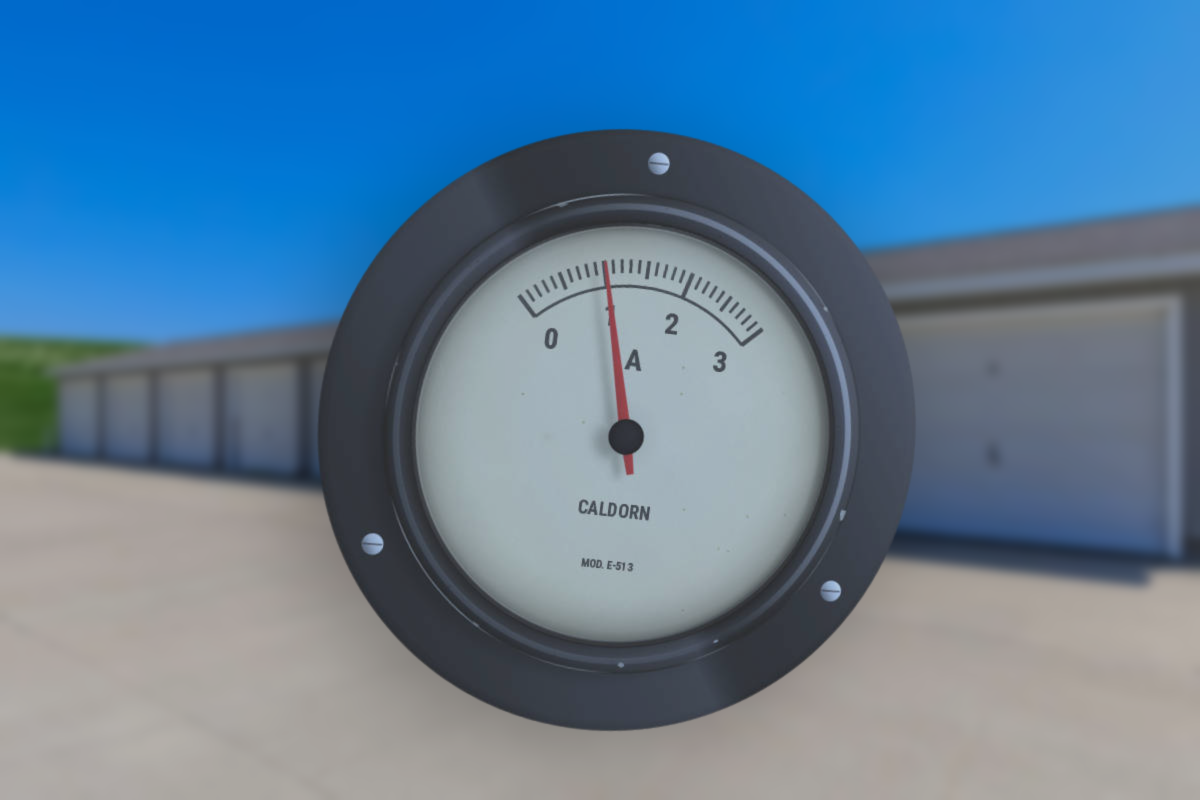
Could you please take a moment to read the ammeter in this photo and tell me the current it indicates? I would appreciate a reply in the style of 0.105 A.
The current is 1 A
